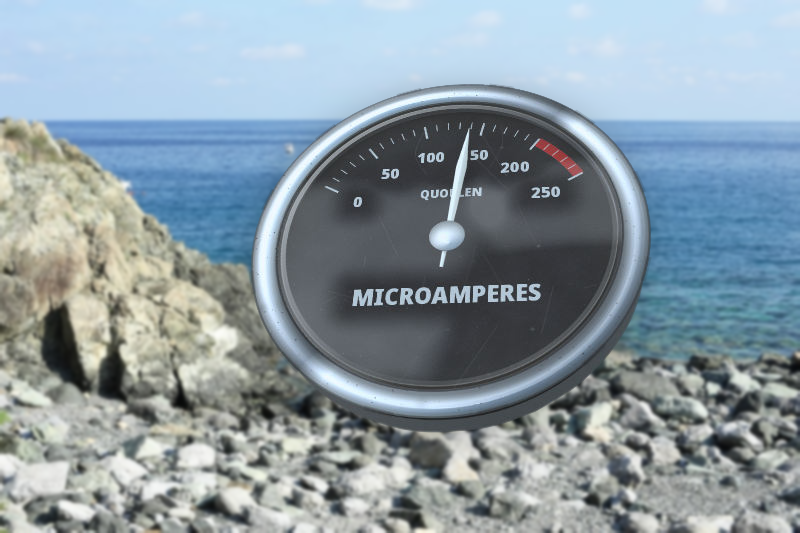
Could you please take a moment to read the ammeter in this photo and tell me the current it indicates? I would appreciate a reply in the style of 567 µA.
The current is 140 µA
